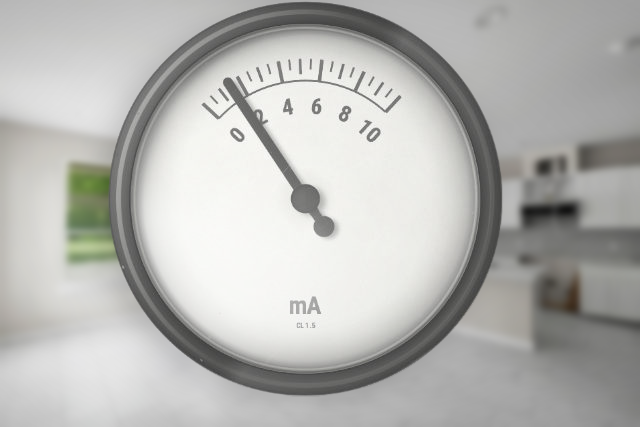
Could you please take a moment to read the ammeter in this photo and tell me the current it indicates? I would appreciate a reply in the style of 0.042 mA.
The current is 1.5 mA
